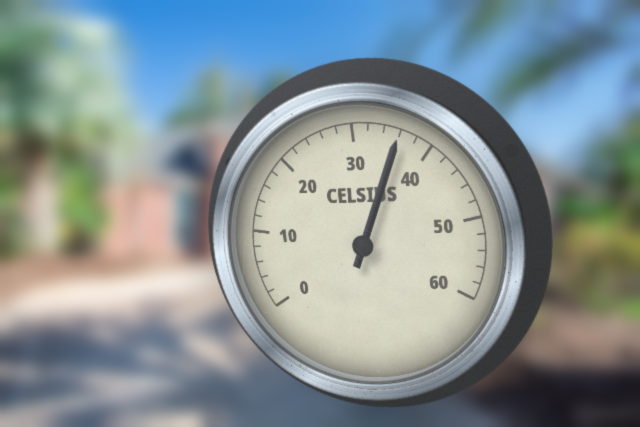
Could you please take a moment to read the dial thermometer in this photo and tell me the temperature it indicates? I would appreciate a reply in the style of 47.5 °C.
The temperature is 36 °C
